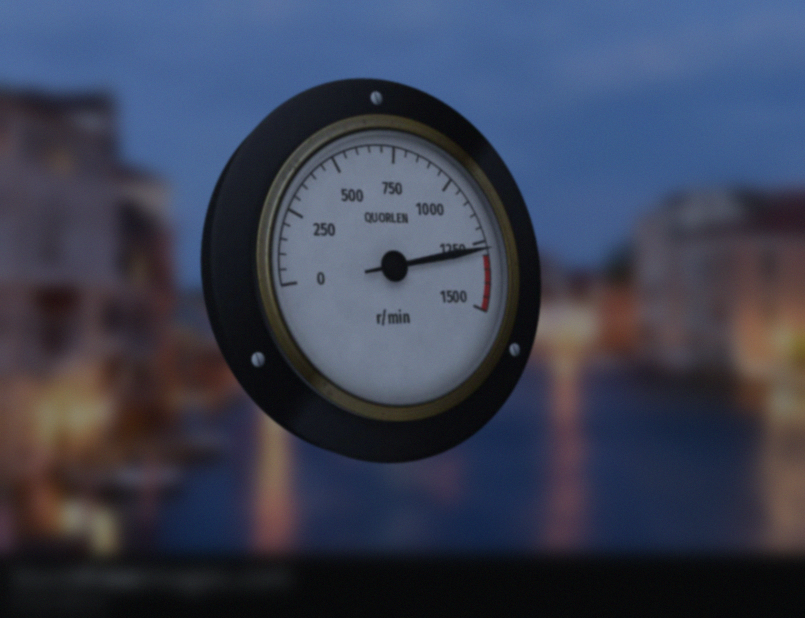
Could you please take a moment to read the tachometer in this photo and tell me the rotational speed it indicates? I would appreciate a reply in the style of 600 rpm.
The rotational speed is 1275 rpm
